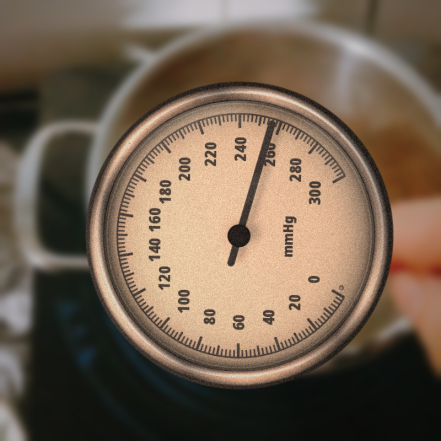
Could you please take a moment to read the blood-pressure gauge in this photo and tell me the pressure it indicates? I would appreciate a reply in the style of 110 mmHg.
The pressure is 256 mmHg
